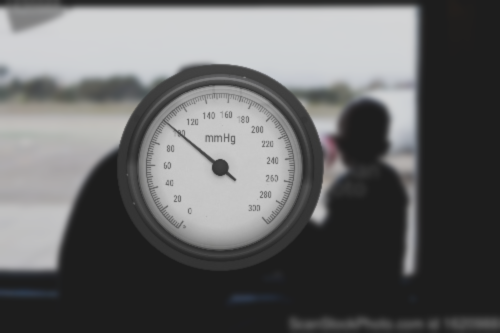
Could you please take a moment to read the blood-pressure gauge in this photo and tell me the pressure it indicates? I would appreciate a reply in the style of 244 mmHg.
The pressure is 100 mmHg
